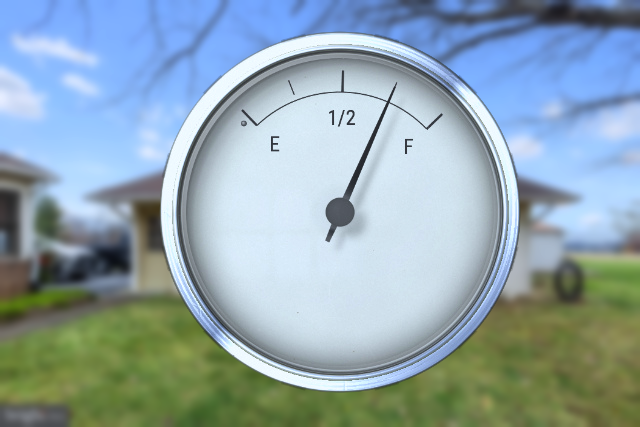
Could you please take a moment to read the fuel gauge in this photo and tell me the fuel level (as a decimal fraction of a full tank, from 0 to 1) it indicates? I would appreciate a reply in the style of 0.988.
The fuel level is 0.75
